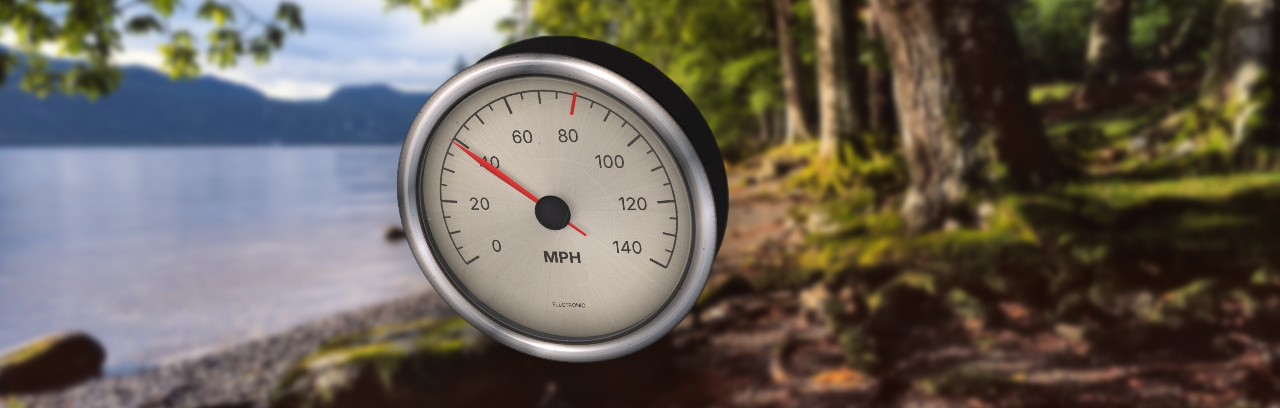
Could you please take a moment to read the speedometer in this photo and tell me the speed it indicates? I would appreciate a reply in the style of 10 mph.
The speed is 40 mph
